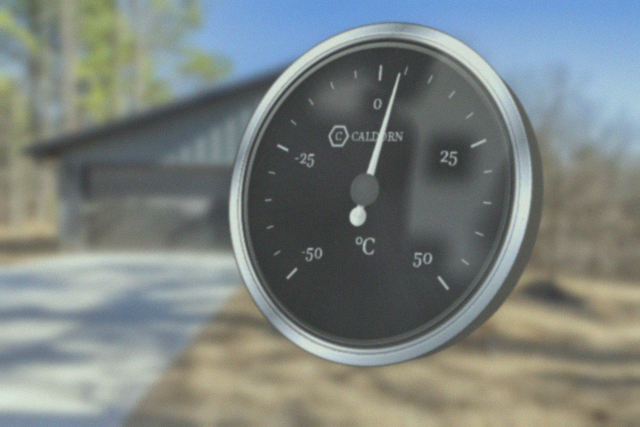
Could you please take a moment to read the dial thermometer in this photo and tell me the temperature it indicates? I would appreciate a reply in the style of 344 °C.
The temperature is 5 °C
